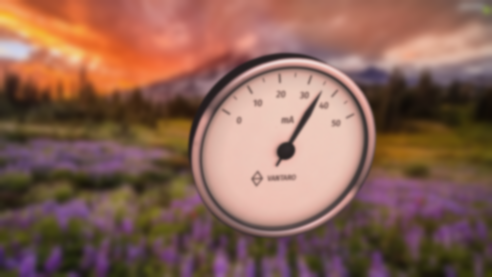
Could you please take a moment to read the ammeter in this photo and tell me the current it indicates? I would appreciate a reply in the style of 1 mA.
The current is 35 mA
